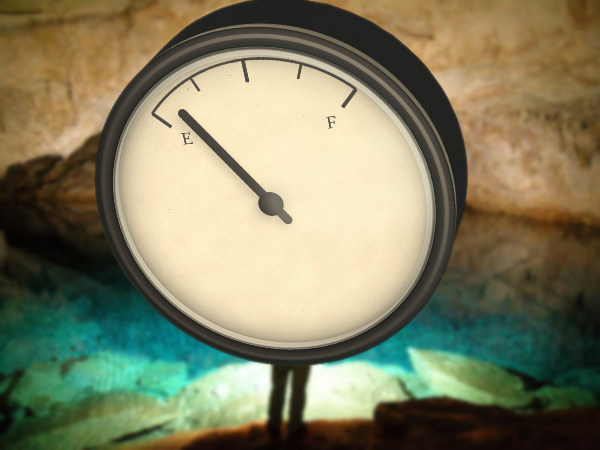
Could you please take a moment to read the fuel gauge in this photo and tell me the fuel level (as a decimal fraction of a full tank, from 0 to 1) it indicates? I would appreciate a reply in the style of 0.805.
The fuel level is 0.125
